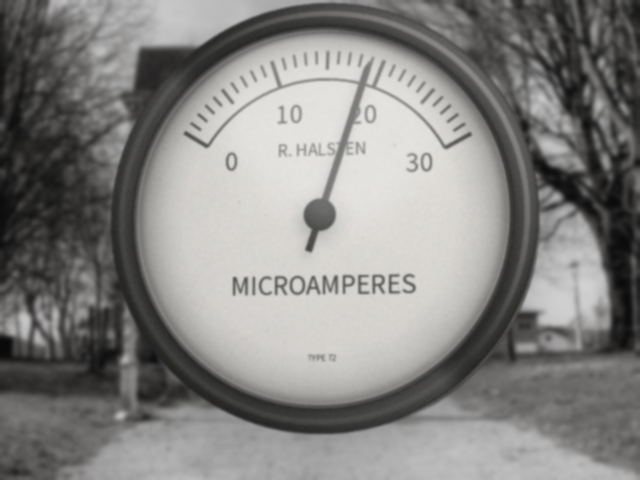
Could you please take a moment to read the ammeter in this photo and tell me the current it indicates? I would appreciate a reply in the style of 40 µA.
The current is 19 µA
